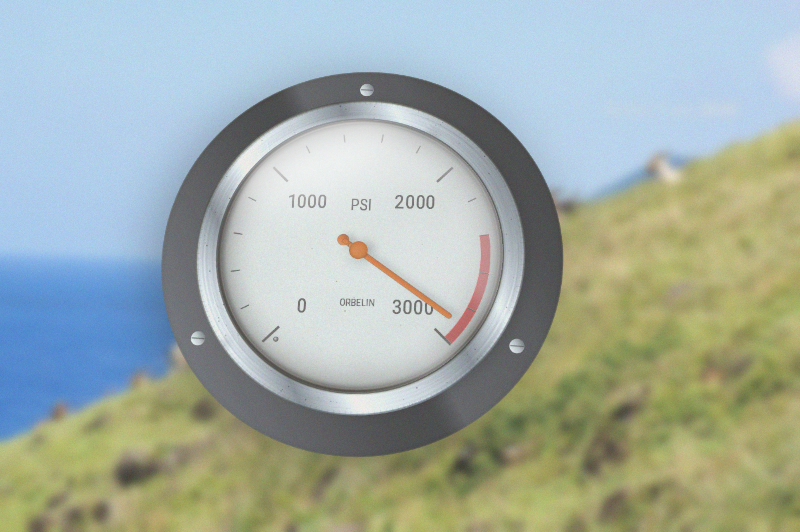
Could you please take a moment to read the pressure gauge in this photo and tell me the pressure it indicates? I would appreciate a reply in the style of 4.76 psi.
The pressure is 2900 psi
